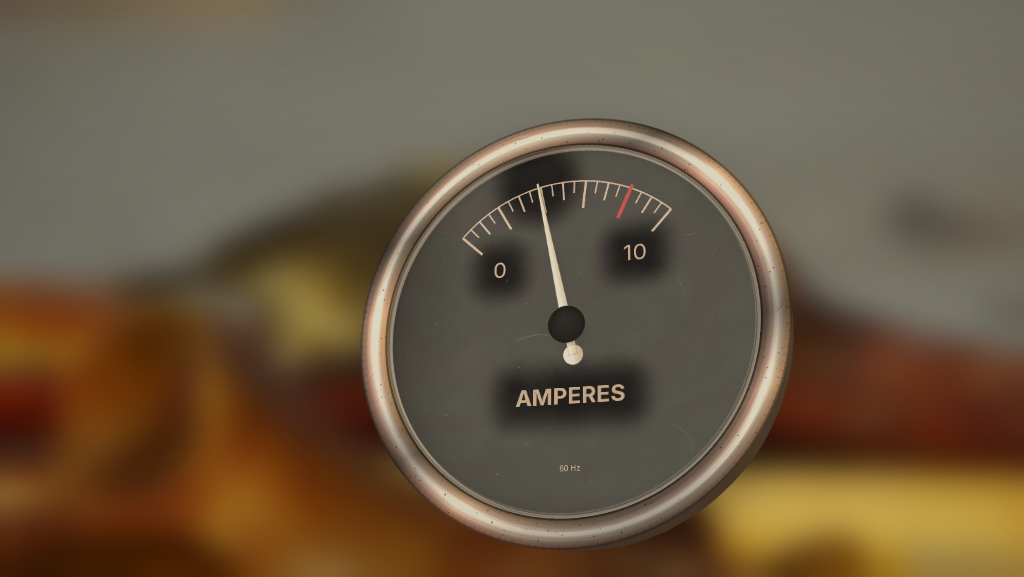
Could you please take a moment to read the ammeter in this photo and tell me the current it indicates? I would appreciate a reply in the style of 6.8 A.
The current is 4 A
